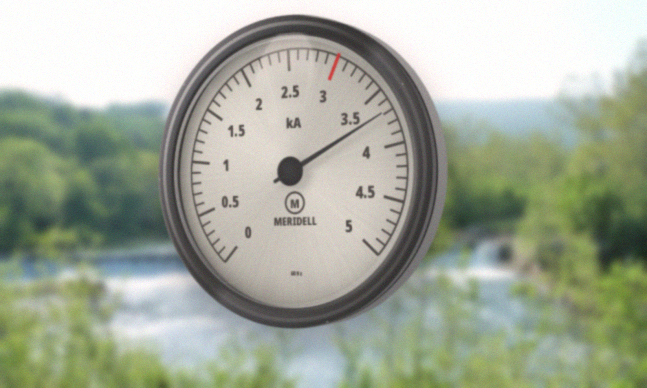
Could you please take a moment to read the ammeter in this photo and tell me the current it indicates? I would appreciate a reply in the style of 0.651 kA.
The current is 3.7 kA
